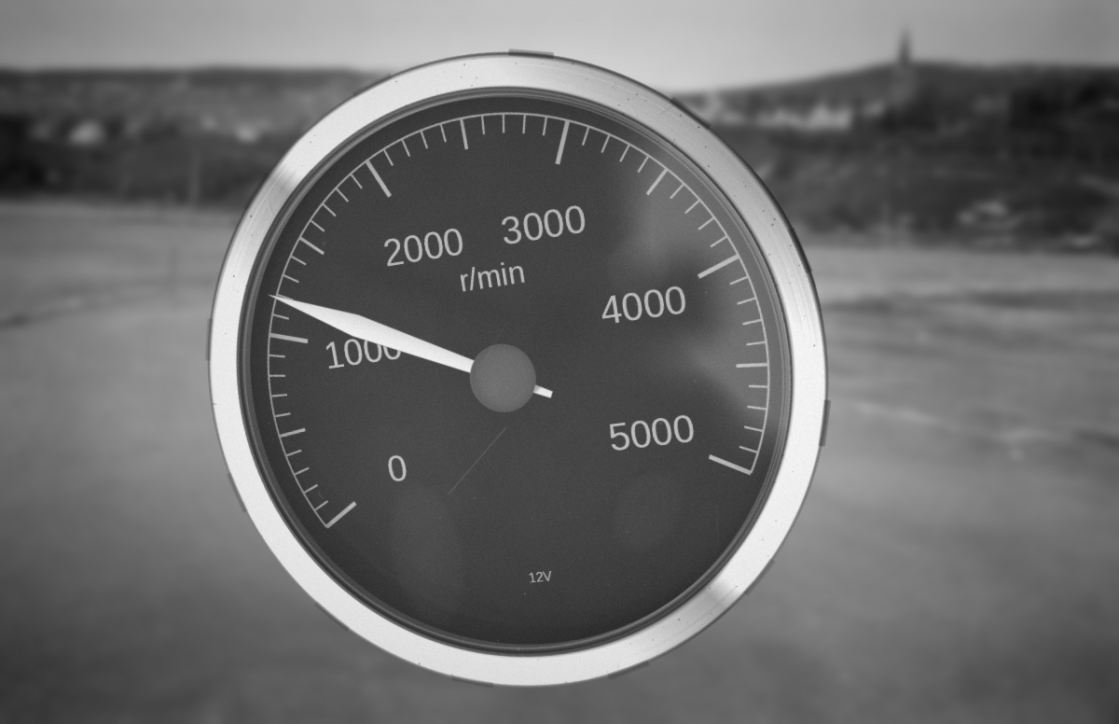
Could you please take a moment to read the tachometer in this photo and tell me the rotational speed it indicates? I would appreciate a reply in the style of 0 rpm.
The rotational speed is 1200 rpm
